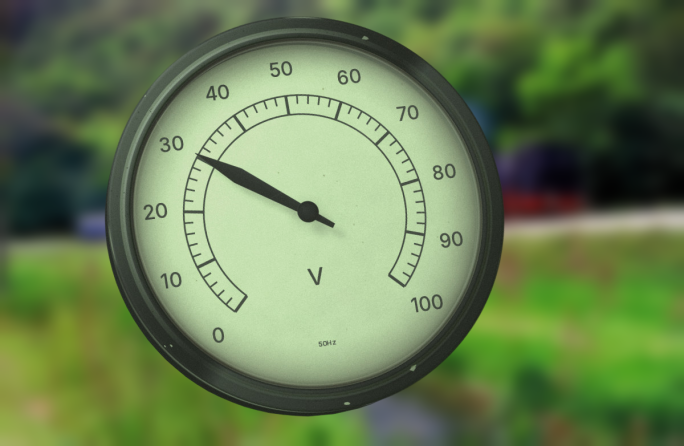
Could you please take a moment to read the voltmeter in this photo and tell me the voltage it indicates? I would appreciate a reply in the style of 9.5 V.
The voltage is 30 V
